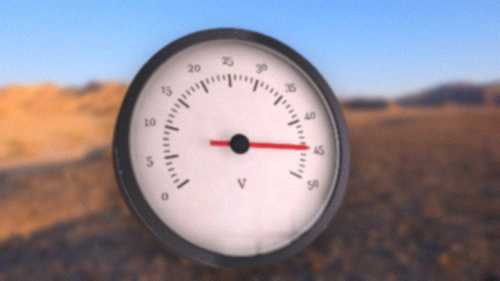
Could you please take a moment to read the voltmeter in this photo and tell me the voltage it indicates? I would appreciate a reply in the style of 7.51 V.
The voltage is 45 V
